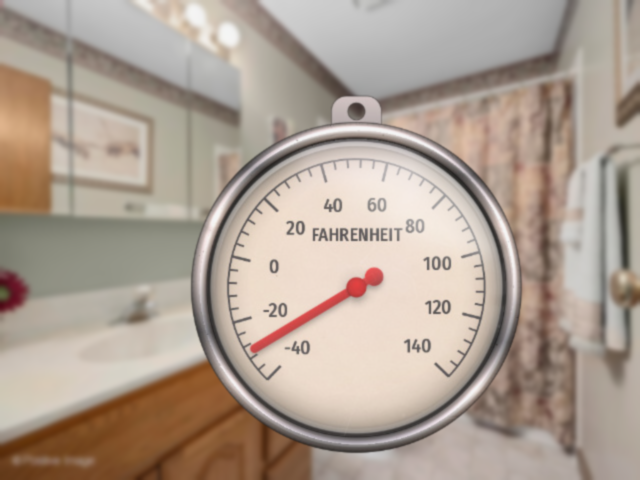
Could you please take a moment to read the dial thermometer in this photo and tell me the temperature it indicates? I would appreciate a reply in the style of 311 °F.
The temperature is -30 °F
